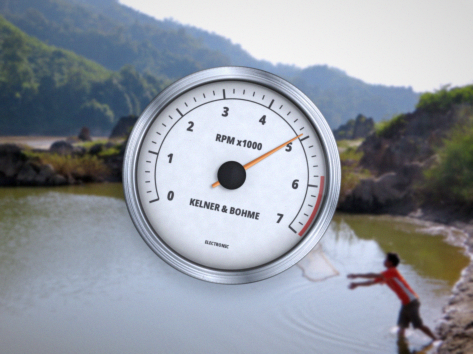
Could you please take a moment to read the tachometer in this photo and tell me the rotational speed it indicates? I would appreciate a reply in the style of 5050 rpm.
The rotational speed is 4900 rpm
